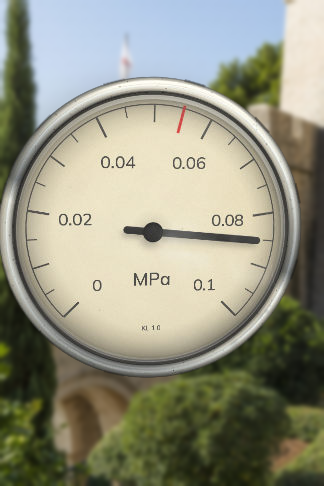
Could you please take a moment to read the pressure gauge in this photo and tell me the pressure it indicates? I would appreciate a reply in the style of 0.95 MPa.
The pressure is 0.085 MPa
